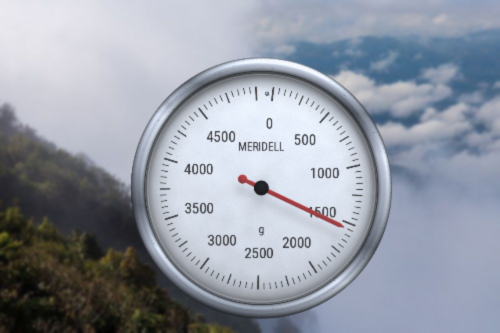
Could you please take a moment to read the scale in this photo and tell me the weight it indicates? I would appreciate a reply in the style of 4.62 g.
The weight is 1550 g
